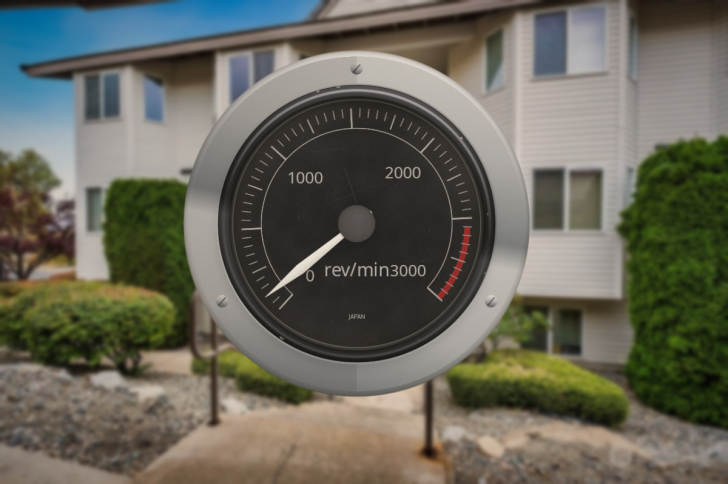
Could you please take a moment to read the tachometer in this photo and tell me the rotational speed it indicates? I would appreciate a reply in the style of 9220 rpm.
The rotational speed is 100 rpm
